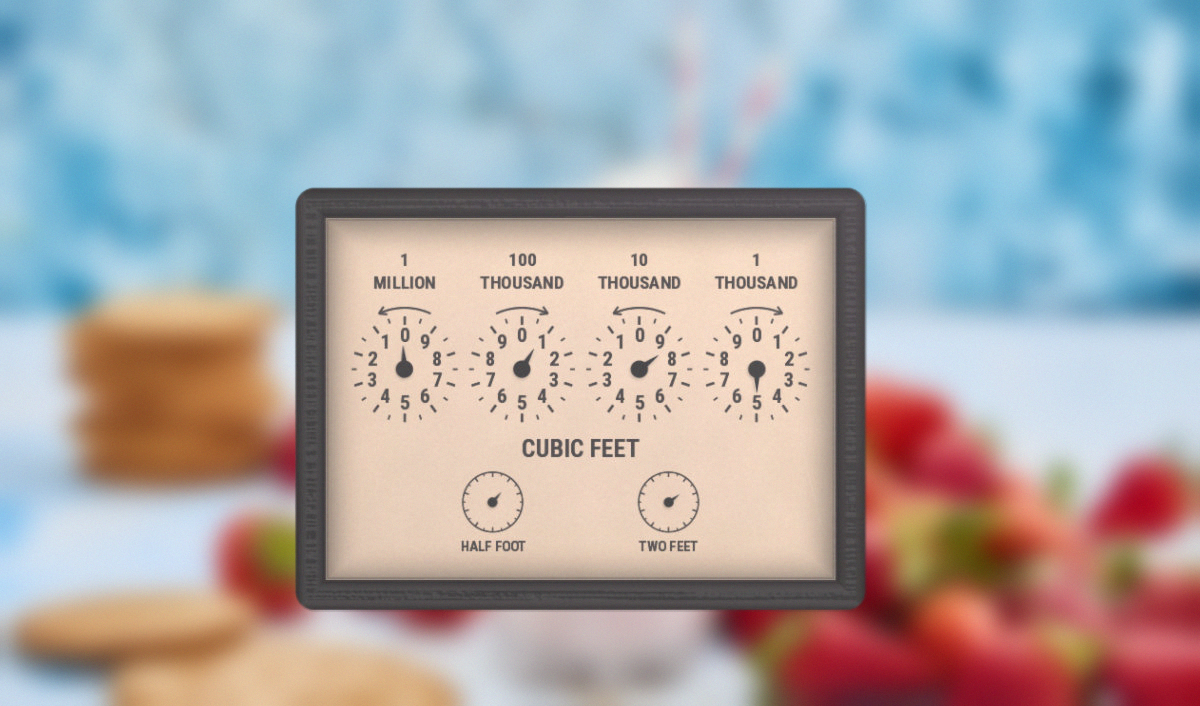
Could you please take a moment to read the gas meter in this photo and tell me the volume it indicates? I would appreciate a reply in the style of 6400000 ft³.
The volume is 8500 ft³
